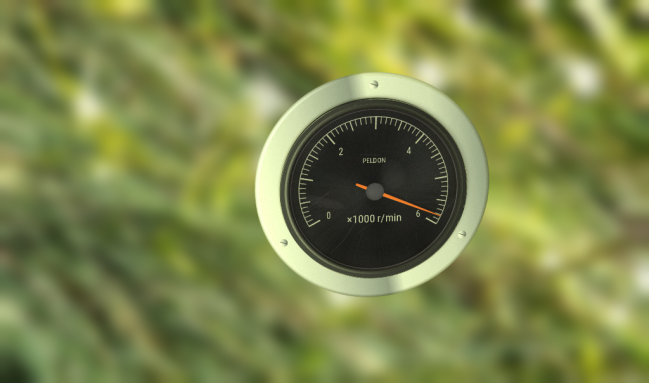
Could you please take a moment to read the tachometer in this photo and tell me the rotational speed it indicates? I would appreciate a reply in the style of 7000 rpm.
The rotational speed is 5800 rpm
